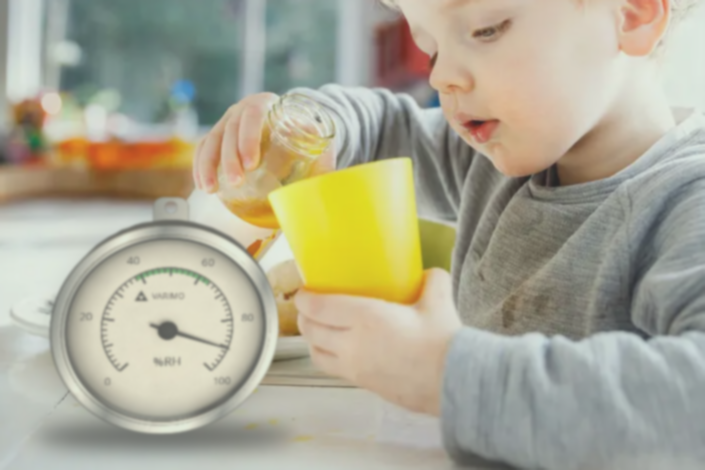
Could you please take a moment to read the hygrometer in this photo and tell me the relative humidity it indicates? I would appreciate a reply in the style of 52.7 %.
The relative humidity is 90 %
